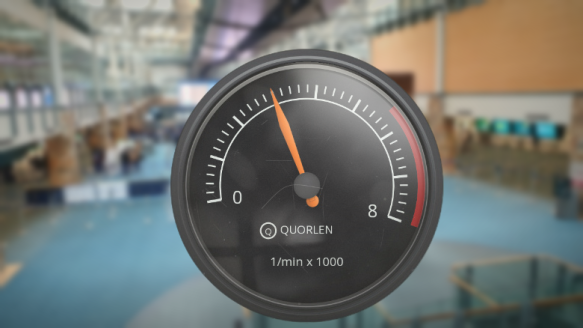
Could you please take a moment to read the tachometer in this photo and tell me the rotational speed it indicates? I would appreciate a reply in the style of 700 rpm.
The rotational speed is 3000 rpm
